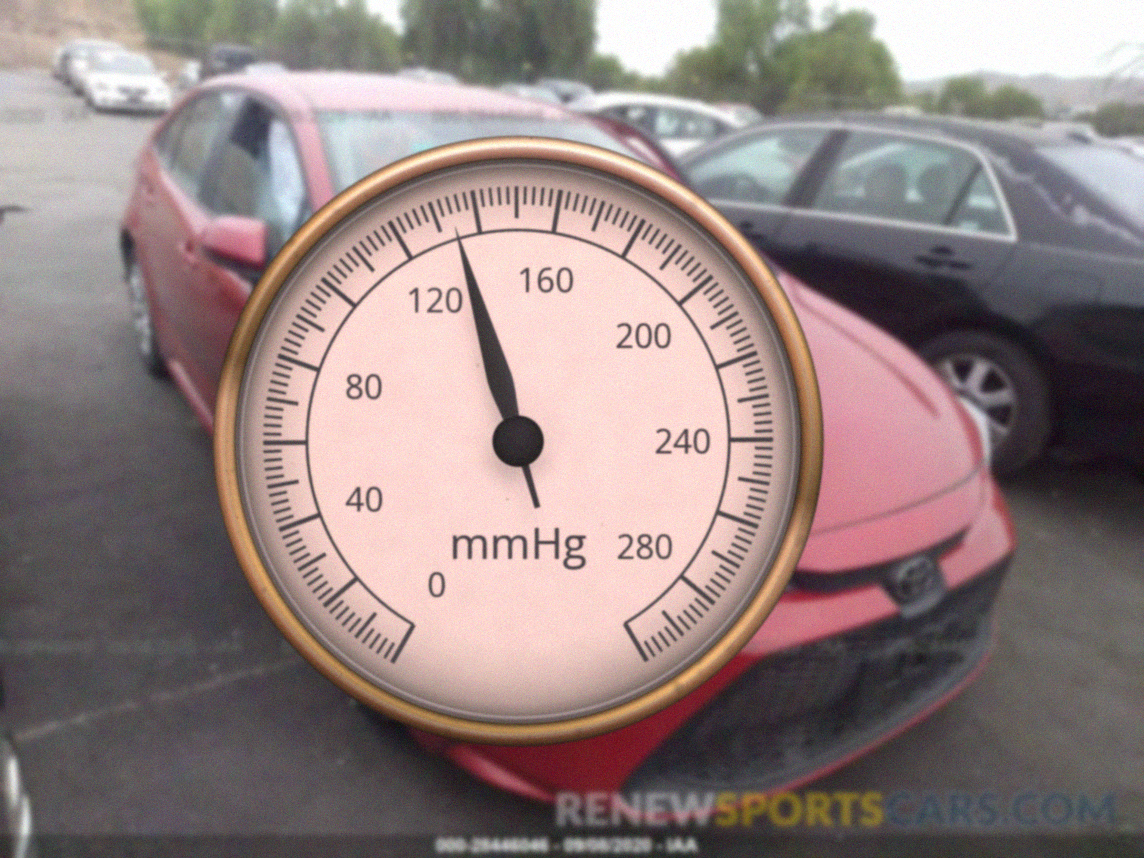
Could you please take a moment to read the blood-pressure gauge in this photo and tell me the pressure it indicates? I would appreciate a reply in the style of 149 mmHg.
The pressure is 134 mmHg
